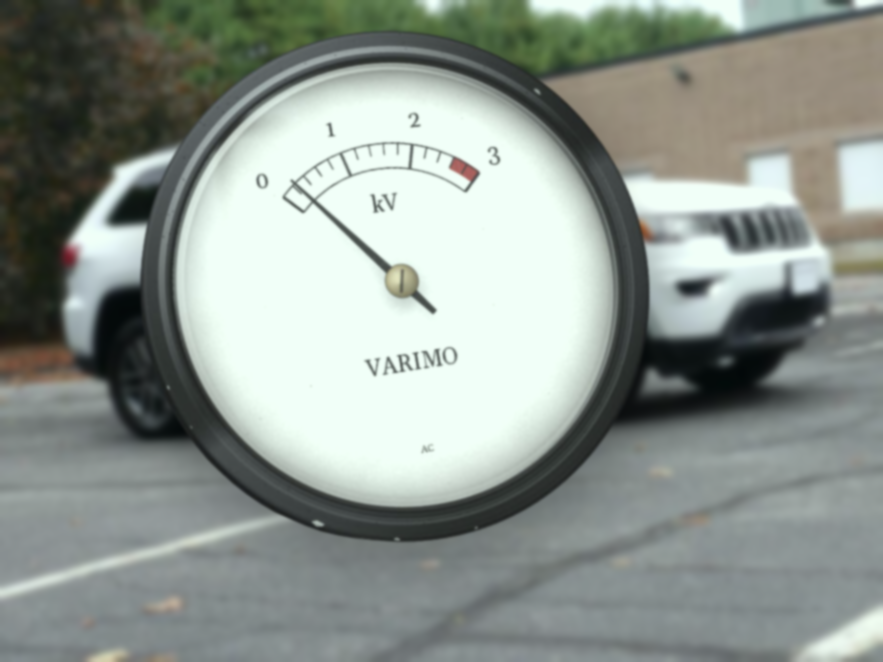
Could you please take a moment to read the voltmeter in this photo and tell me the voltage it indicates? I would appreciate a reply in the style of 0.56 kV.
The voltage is 0.2 kV
